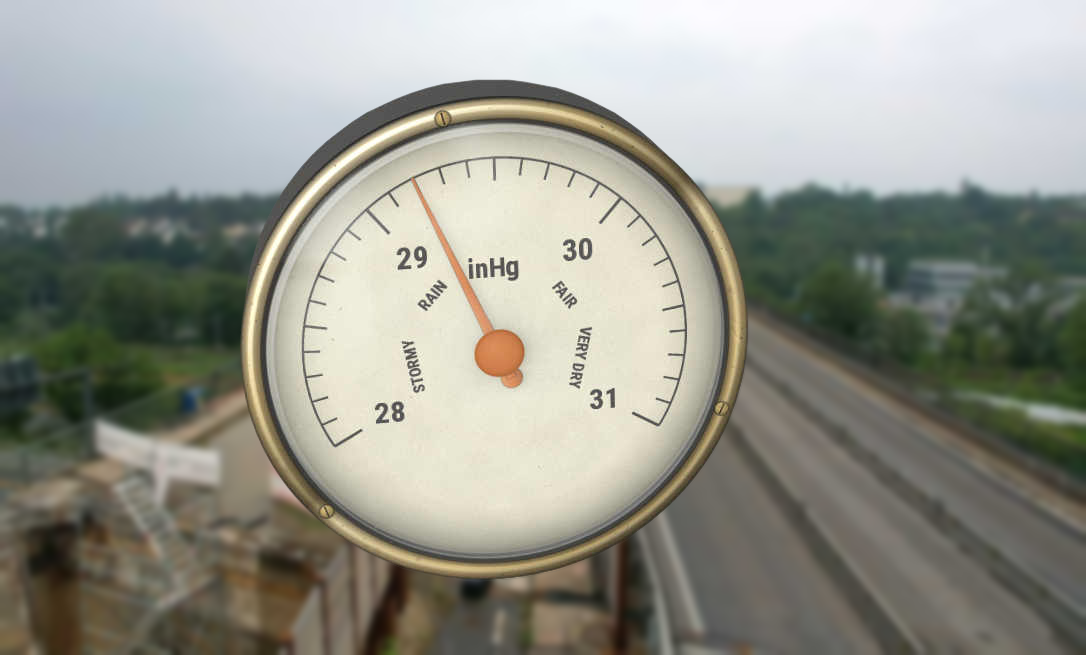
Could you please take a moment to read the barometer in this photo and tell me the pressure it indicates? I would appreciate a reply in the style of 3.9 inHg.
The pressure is 29.2 inHg
